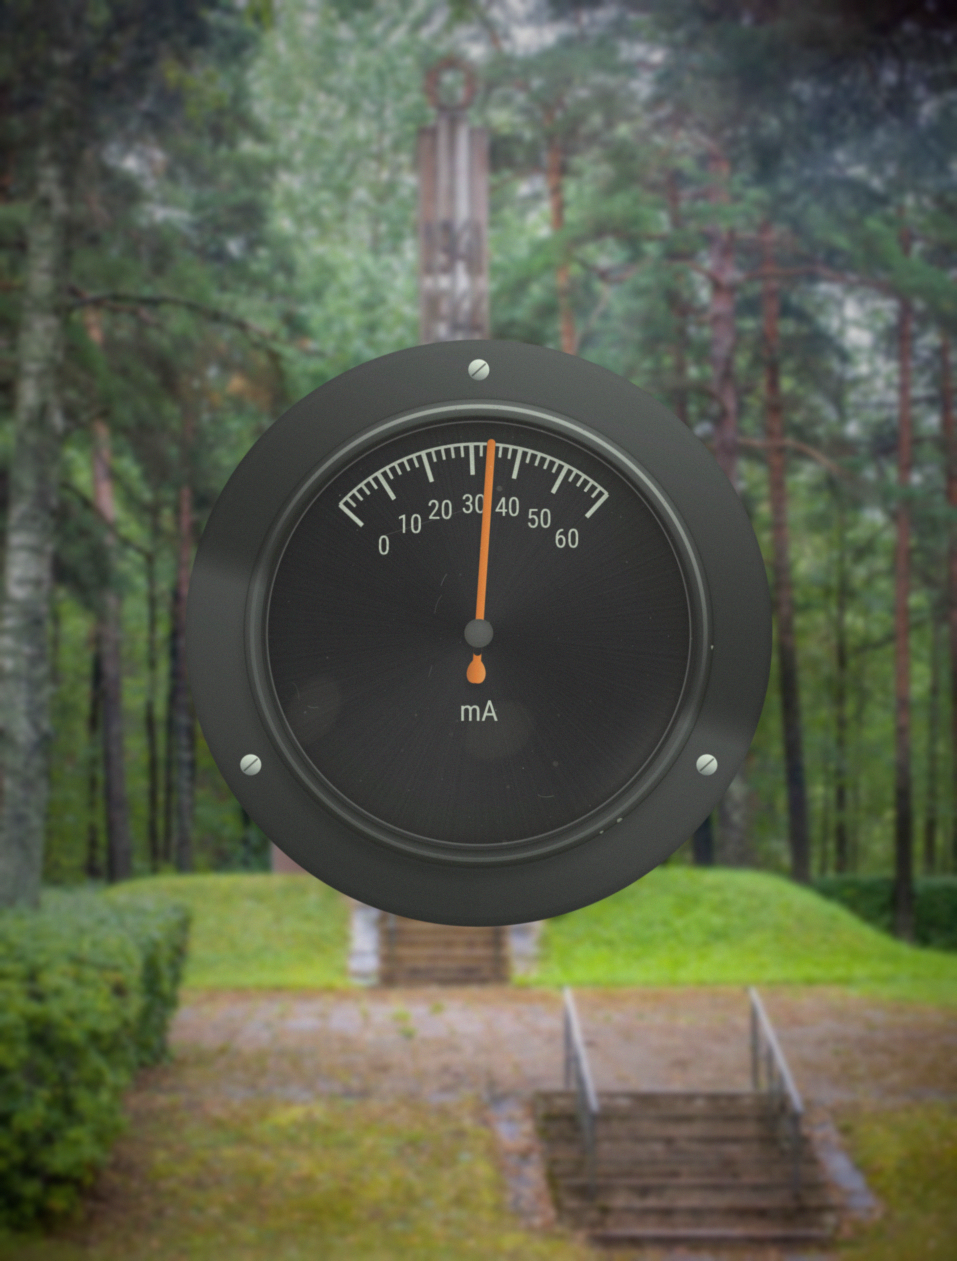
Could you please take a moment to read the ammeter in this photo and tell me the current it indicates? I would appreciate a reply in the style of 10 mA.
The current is 34 mA
